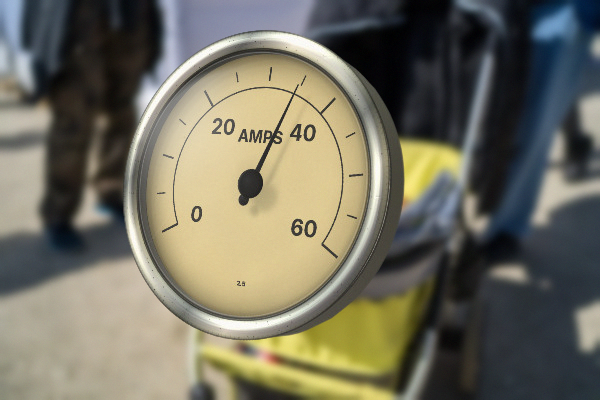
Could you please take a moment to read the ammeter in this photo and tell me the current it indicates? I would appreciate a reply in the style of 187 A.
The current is 35 A
